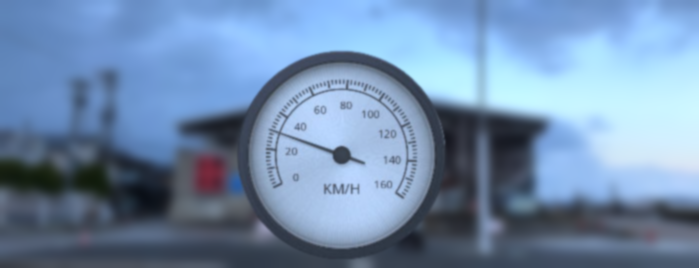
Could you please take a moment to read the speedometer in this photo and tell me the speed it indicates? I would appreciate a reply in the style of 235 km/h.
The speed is 30 km/h
